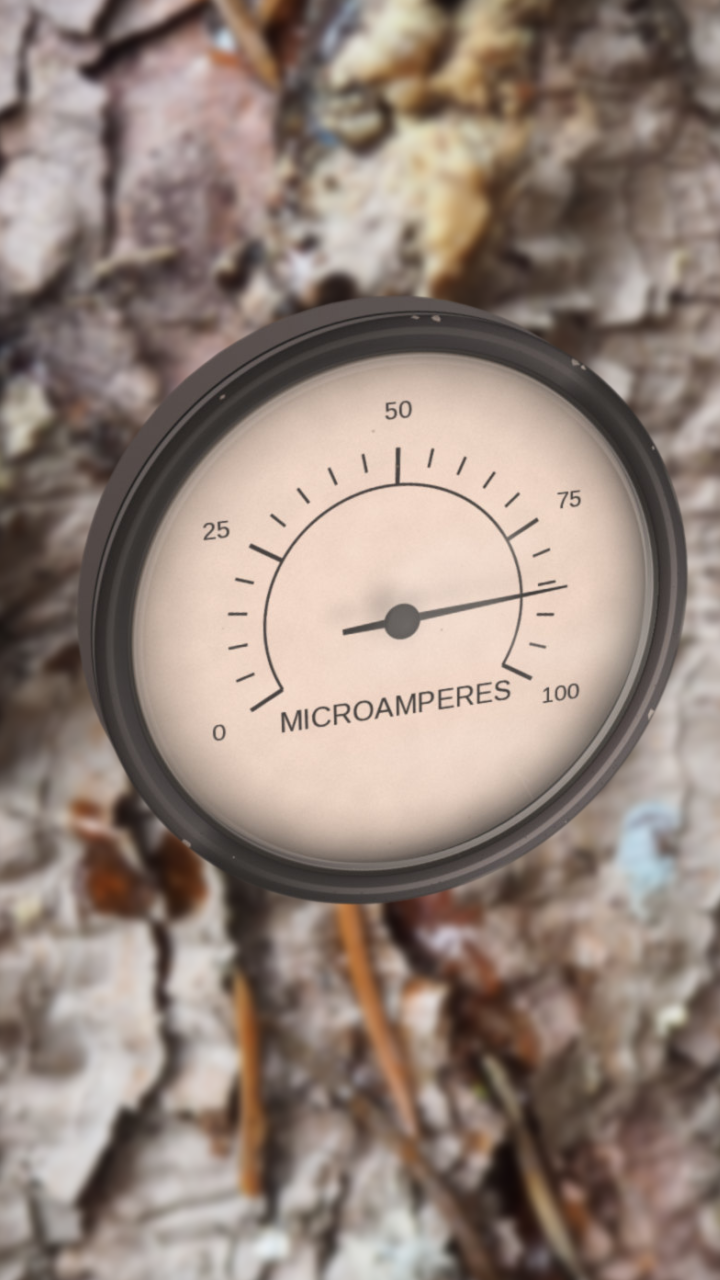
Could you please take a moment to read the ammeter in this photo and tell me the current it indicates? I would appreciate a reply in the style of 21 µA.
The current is 85 µA
